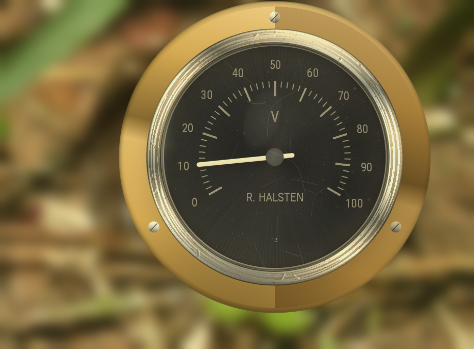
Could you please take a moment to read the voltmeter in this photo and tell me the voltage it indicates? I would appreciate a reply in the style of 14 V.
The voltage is 10 V
